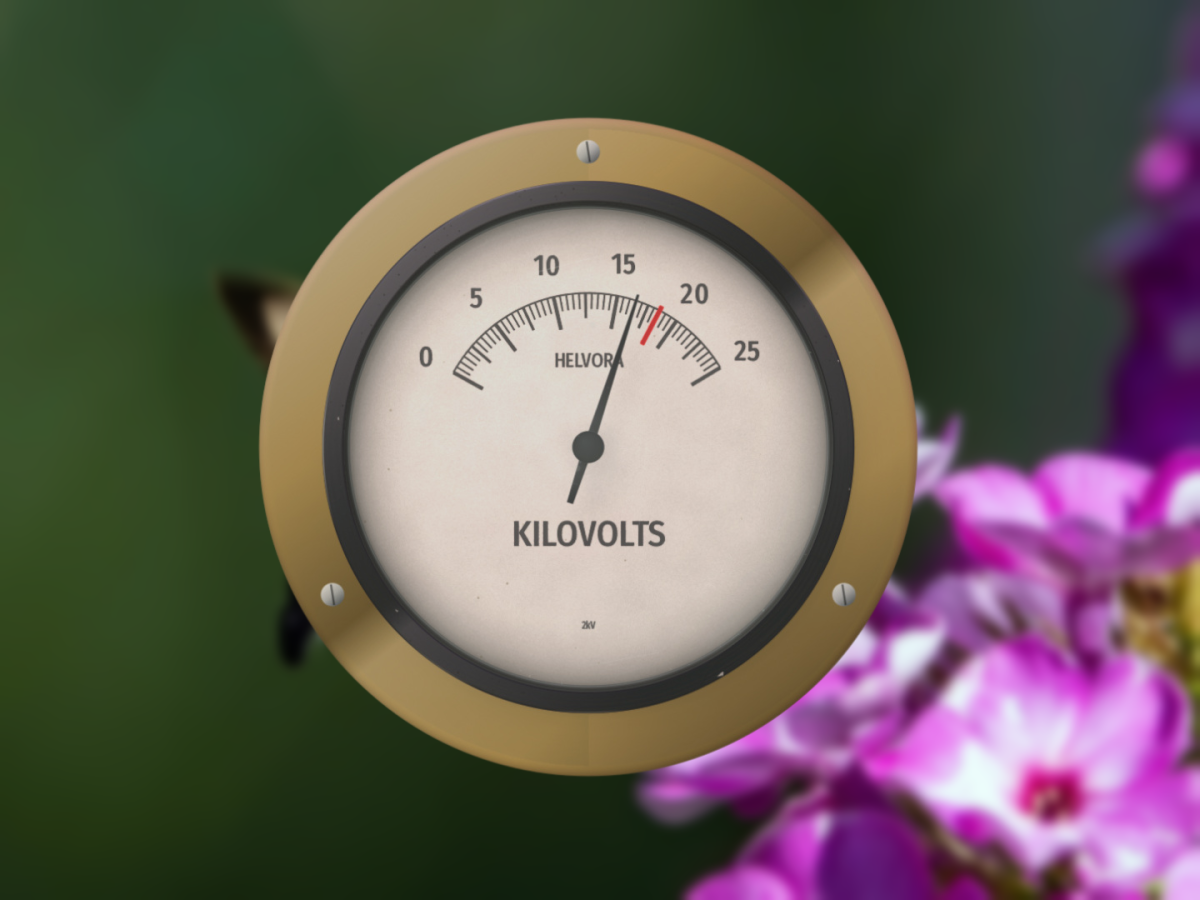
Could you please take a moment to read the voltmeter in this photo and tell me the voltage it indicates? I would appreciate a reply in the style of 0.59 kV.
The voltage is 16.5 kV
